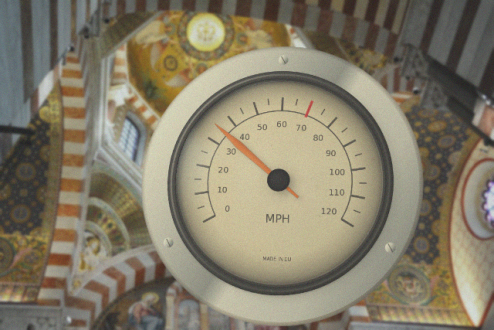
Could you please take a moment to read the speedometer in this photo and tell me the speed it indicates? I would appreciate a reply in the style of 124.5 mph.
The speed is 35 mph
